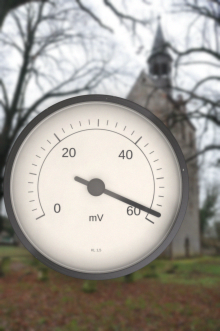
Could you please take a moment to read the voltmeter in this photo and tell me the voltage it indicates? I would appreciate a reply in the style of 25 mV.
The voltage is 58 mV
